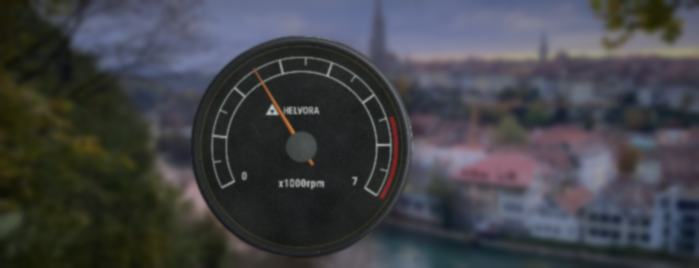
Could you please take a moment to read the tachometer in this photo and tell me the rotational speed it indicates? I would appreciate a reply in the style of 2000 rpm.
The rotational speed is 2500 rpm
